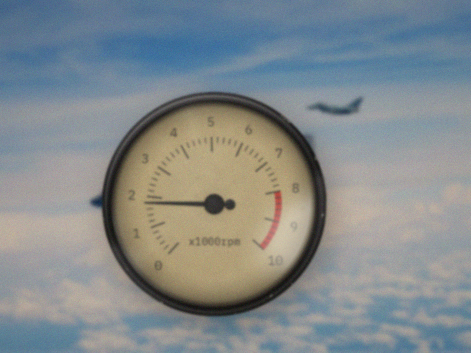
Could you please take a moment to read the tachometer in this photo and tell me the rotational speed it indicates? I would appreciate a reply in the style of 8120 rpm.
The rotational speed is 1800 rpm
